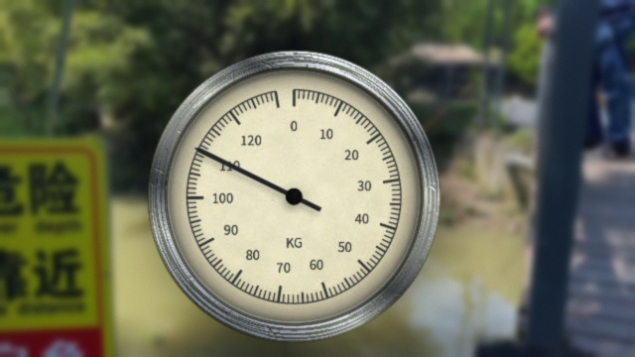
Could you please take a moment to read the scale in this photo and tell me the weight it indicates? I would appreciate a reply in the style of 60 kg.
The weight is 110 kg
